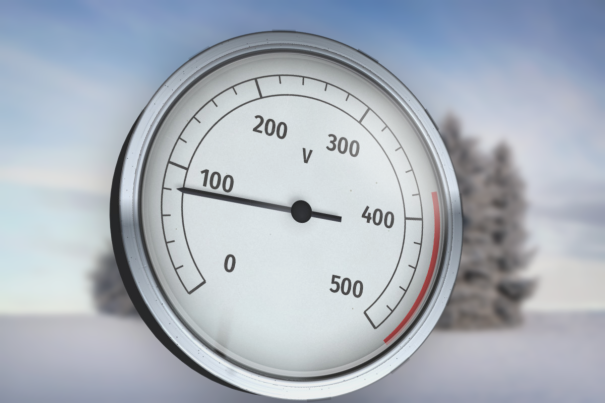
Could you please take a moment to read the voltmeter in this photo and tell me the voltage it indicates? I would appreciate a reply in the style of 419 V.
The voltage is 80 V
